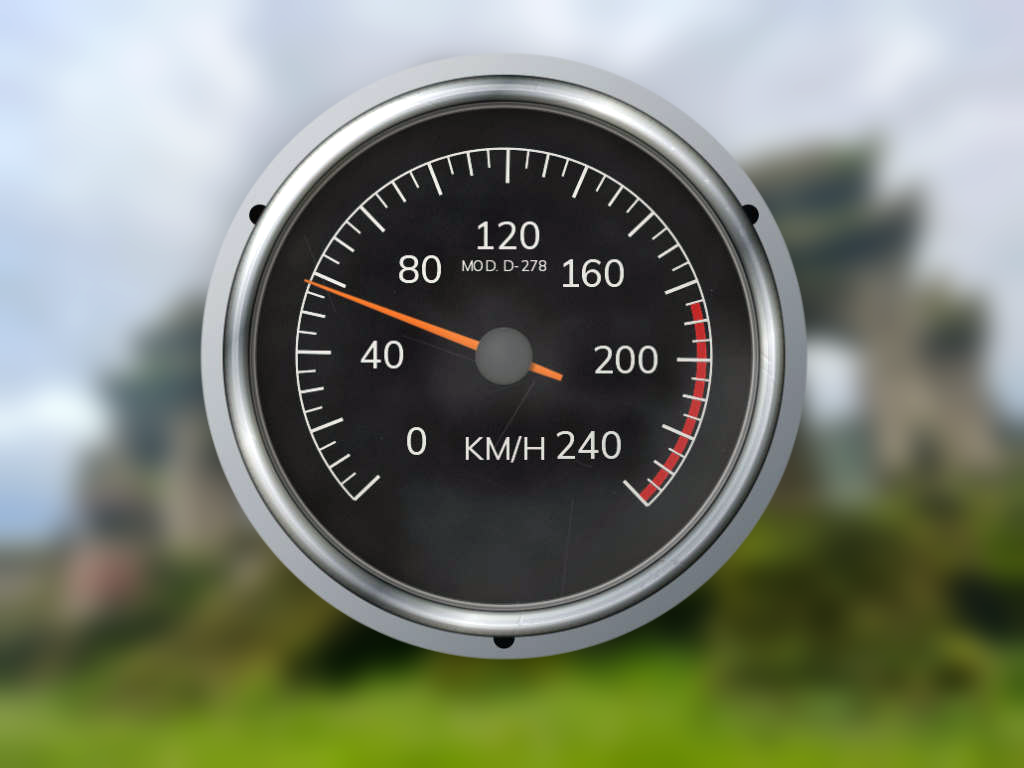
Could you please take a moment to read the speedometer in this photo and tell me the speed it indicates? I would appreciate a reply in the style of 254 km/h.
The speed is 57.5 km/h
